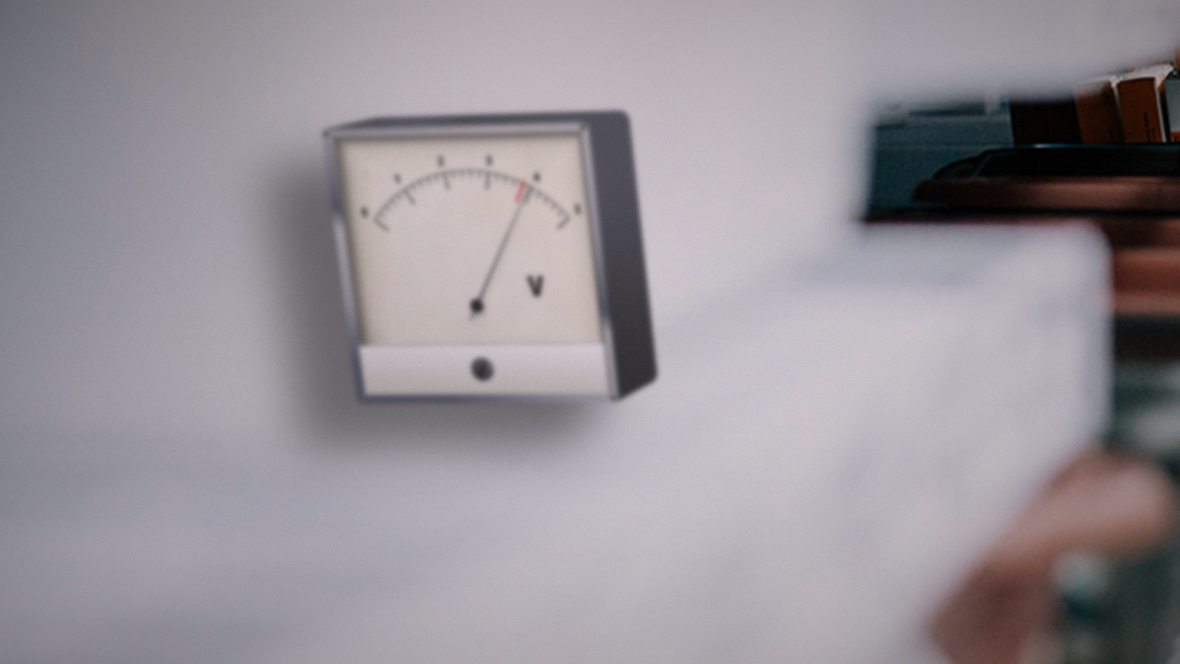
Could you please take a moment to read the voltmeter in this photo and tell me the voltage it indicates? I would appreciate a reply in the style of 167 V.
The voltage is 4 V
